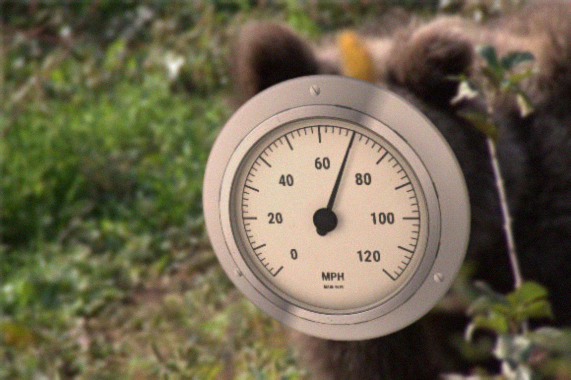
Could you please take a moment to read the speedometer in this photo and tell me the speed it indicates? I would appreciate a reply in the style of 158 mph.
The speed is 70 mph
